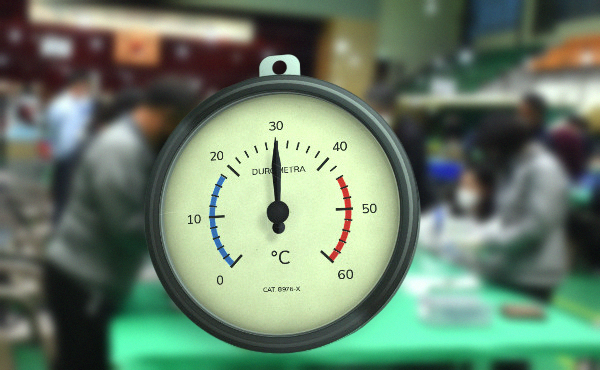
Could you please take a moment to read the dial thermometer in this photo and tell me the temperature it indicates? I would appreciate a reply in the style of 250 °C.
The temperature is 30 °C
